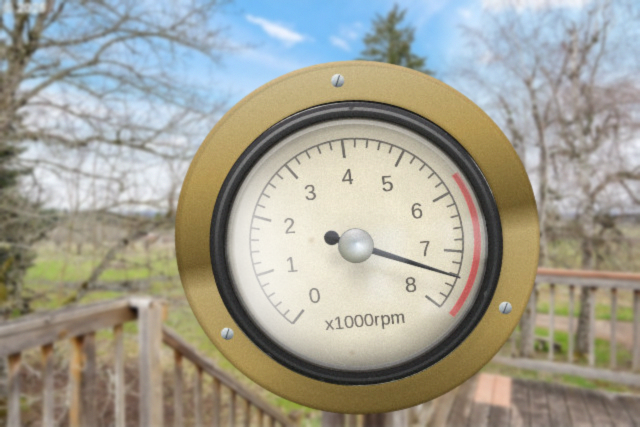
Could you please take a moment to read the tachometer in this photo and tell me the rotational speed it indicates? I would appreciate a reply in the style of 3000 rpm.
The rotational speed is 7400 rpm
